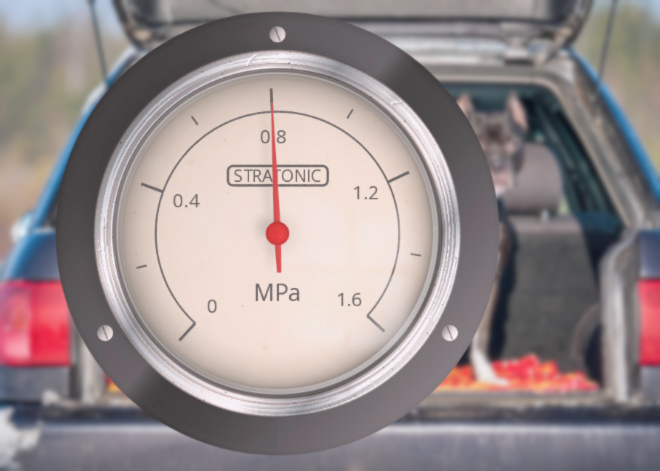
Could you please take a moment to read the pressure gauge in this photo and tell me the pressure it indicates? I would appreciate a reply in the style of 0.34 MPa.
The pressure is 0.8 MPa
